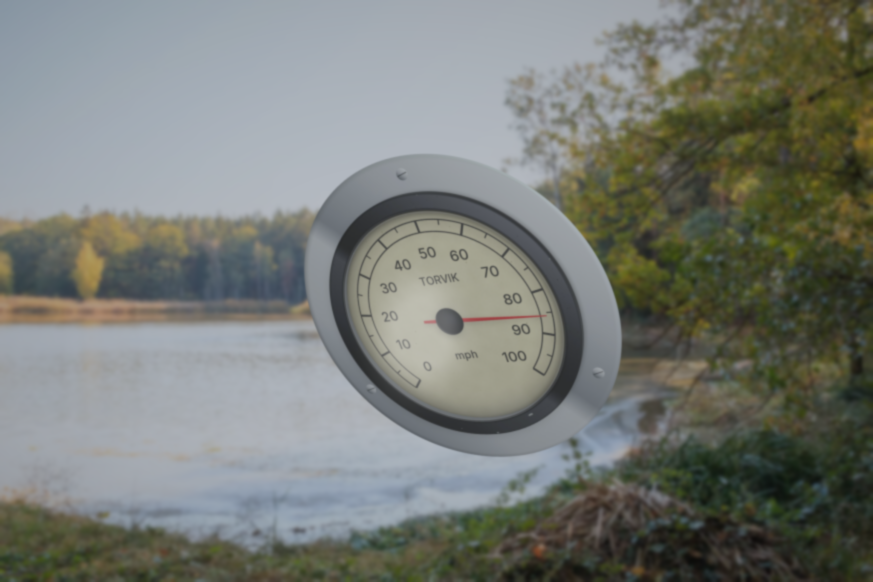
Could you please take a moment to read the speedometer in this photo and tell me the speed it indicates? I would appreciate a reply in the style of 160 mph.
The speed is 85 mph
